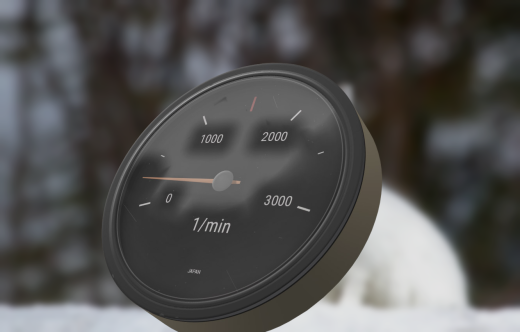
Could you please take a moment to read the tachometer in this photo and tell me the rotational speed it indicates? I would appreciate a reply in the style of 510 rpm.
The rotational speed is 250 rpm
